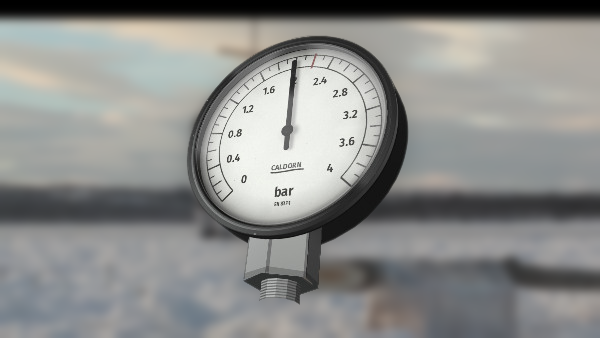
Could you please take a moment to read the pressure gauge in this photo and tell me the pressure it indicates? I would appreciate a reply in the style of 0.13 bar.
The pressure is 2 bar
